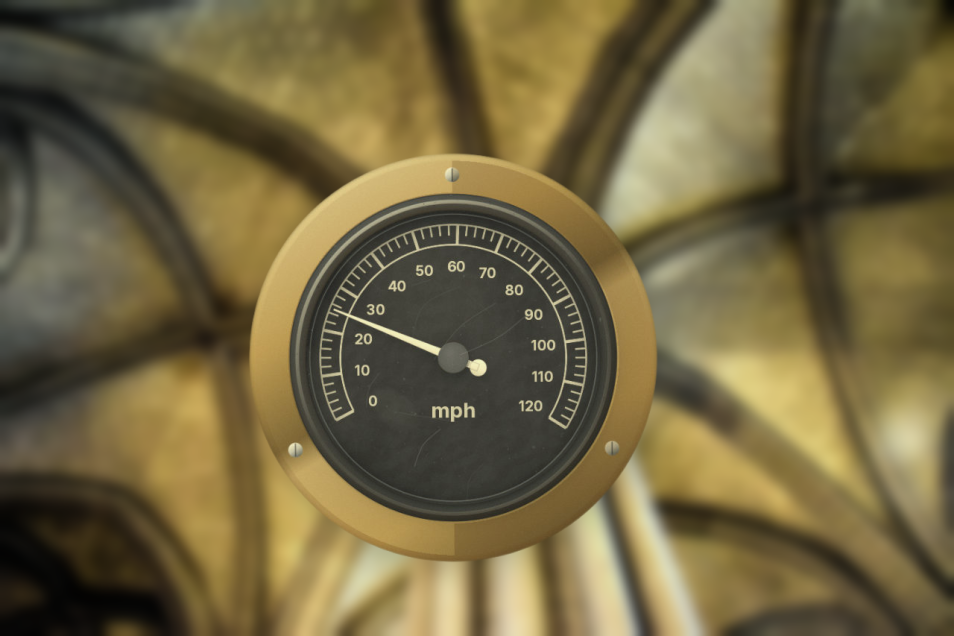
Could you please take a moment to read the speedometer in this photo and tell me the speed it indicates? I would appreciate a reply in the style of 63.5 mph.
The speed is 25 mph
